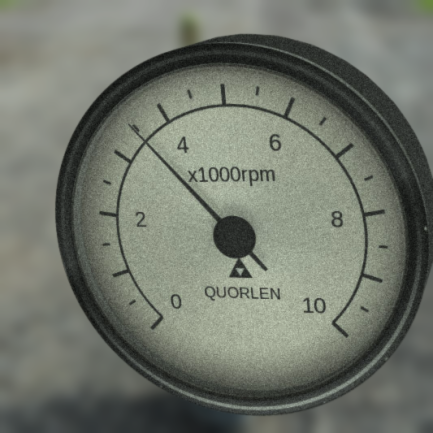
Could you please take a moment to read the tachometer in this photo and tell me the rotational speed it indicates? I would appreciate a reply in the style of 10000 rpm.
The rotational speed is 3500 rpm
